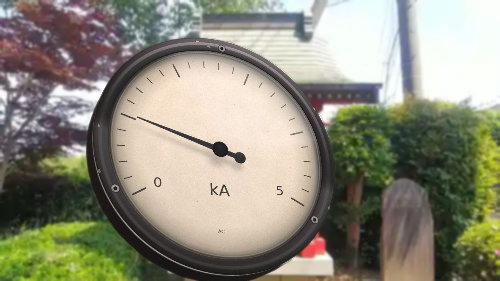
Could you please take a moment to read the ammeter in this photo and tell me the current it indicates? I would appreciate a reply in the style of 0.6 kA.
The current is 1 kA
